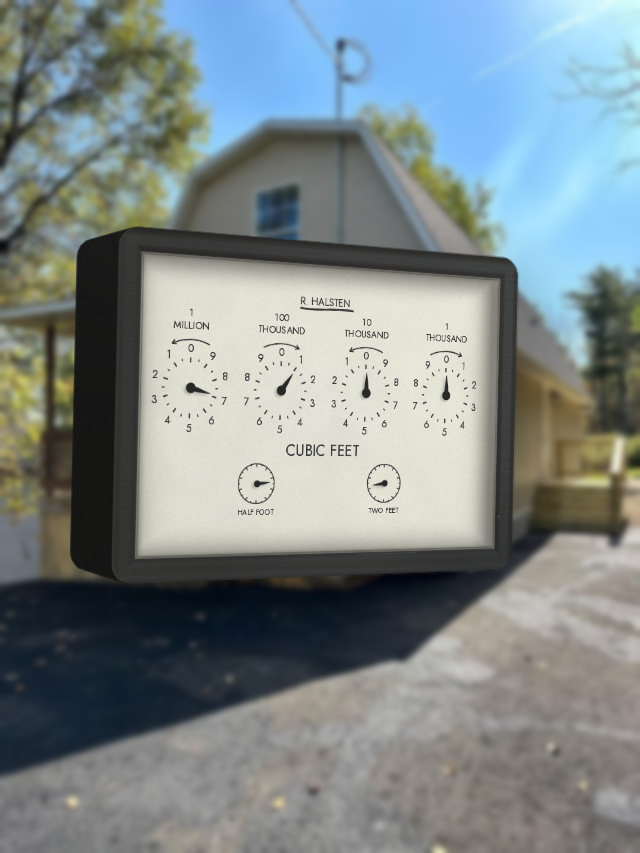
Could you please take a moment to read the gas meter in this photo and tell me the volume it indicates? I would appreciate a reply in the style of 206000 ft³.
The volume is 710000 ft³
